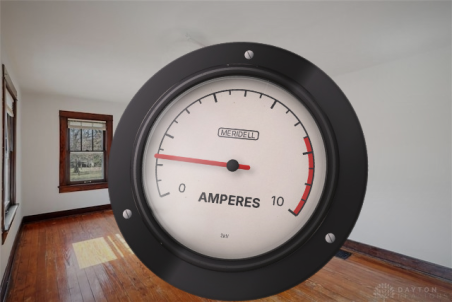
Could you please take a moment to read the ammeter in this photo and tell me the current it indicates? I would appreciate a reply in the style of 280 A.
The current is 1.25 A
